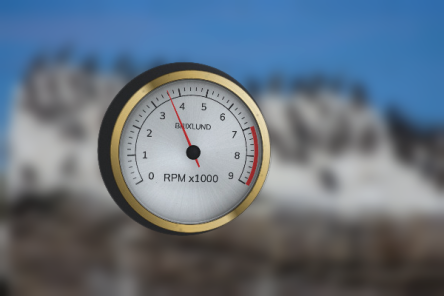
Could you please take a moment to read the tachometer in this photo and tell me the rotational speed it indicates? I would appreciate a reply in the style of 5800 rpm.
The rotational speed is 3600 rpm
